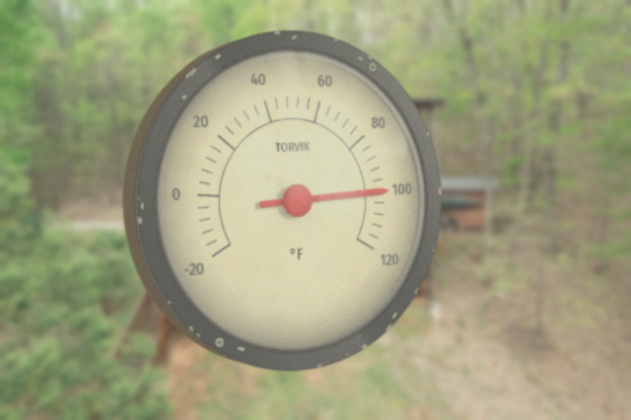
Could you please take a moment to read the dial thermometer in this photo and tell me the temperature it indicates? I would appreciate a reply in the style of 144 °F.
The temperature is 100 °F
